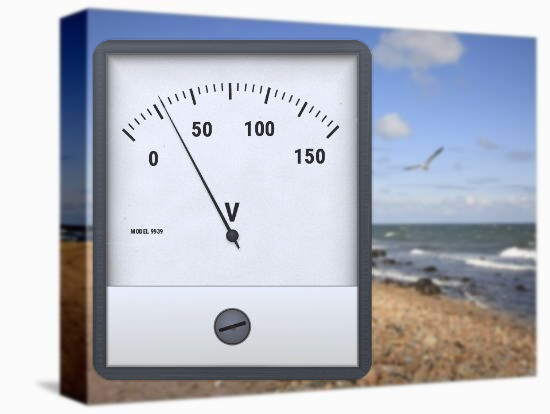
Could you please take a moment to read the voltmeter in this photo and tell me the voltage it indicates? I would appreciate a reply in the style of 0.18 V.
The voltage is 30 V
